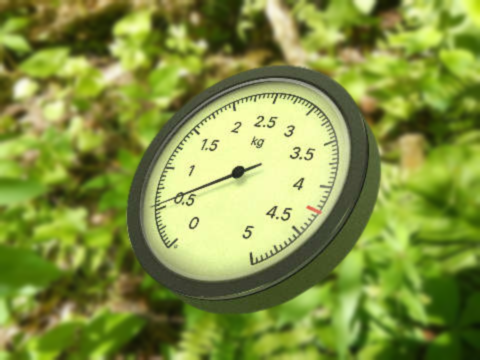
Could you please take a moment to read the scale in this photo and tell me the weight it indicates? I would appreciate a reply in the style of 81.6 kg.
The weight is 0.5 kg
